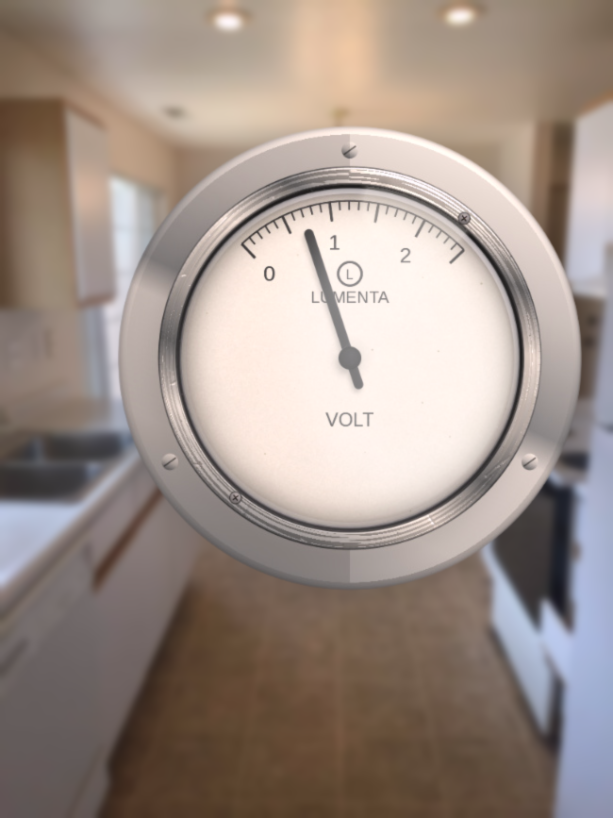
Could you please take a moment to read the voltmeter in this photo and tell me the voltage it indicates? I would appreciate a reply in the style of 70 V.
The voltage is 0.7 V
